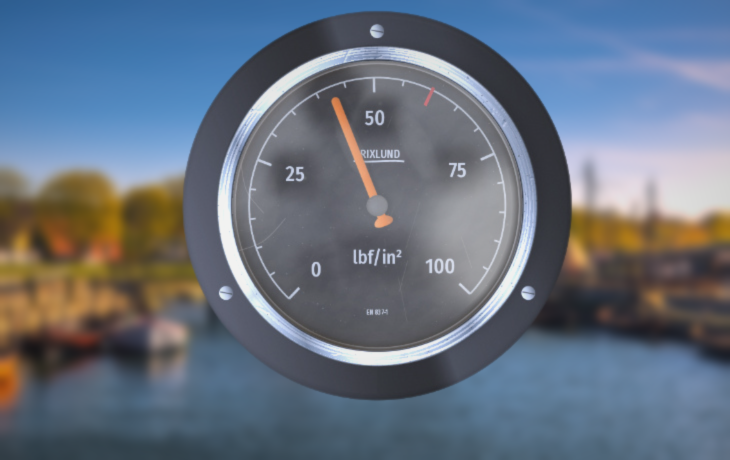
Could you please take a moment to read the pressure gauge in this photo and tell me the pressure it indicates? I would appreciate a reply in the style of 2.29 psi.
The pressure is 42.5 psi
